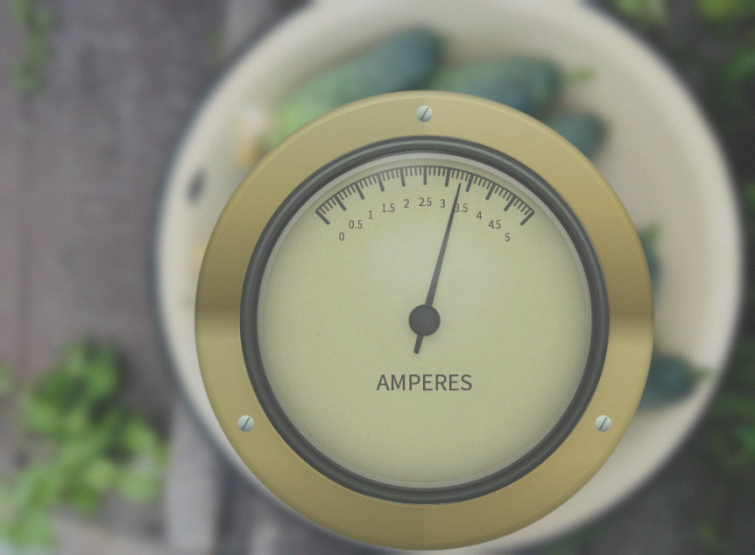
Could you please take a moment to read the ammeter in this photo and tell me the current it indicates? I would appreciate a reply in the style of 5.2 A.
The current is 3.3 A
